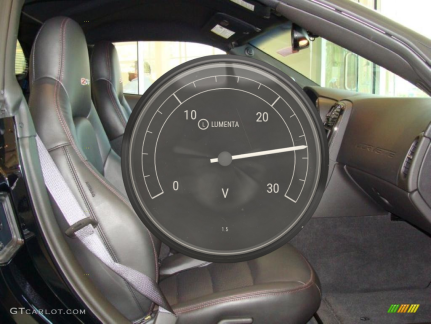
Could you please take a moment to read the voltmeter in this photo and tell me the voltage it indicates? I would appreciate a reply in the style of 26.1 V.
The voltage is 25 V
